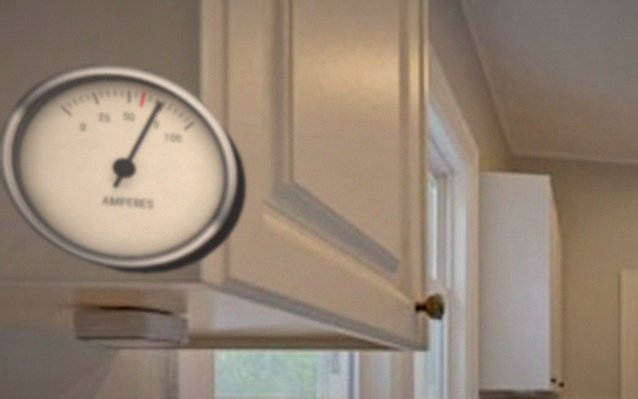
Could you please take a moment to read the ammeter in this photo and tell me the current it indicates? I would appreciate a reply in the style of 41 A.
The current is 75 A
